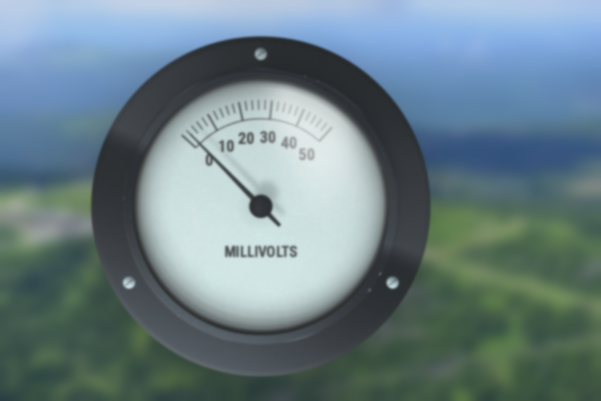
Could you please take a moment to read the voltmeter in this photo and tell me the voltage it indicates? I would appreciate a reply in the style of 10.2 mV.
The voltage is 2 mV
